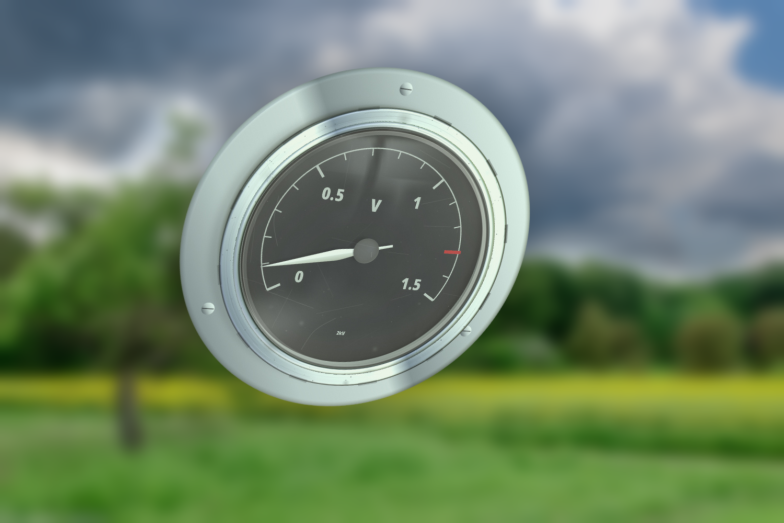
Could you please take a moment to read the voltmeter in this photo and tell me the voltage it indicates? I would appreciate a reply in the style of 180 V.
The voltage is 0.1 V
